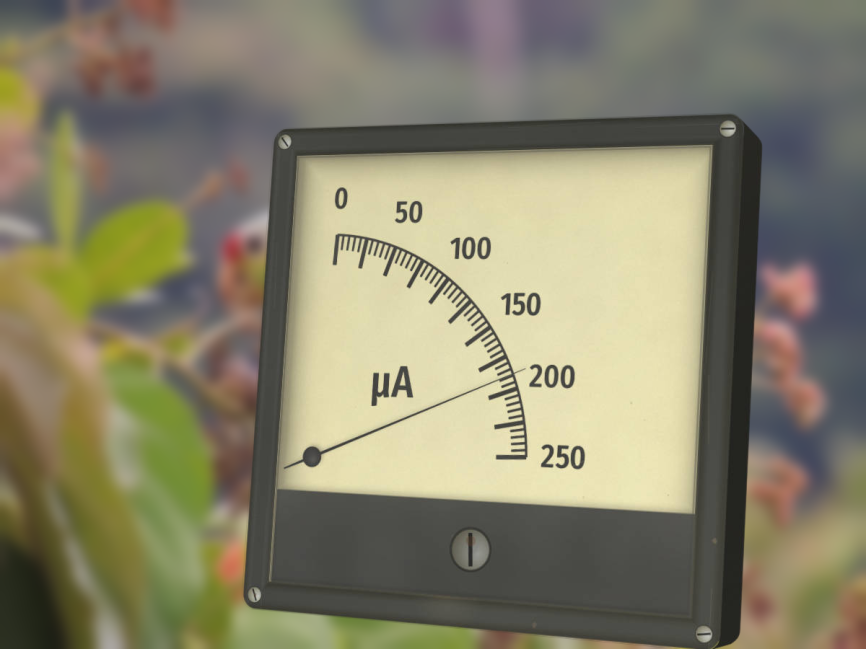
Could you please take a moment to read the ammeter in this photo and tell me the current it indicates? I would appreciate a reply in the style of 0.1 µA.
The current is 190 µA
